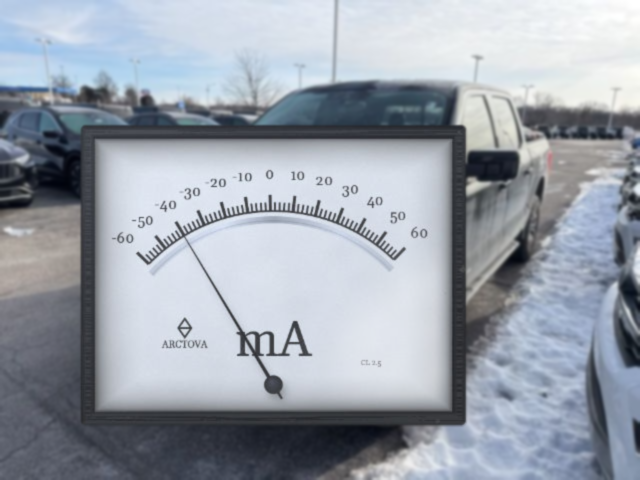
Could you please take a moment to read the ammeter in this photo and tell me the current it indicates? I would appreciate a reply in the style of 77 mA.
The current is -40 mA
